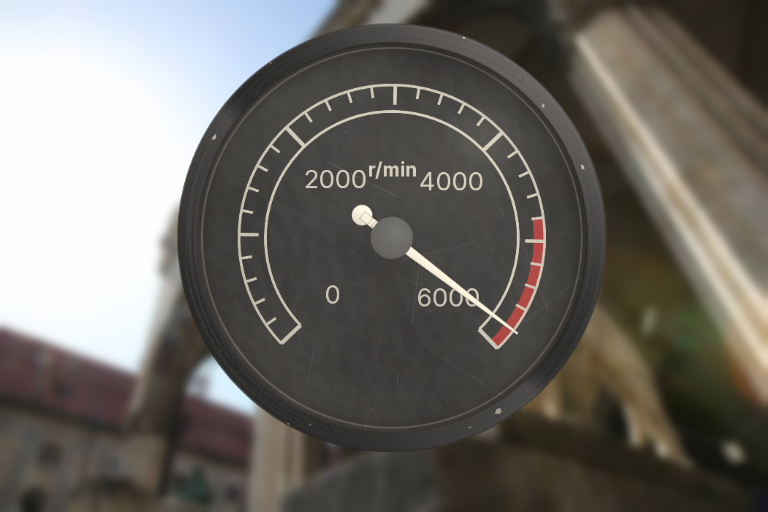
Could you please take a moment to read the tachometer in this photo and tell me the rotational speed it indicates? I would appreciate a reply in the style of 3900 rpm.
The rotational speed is 5800 rpm
